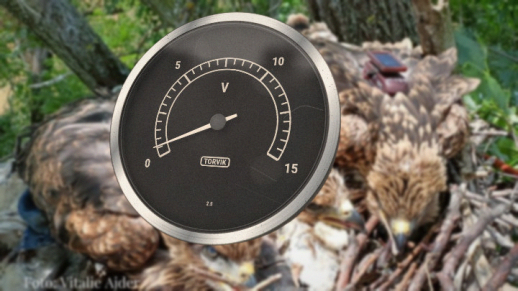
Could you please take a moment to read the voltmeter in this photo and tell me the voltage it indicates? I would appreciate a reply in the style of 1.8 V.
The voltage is 0.5 V
